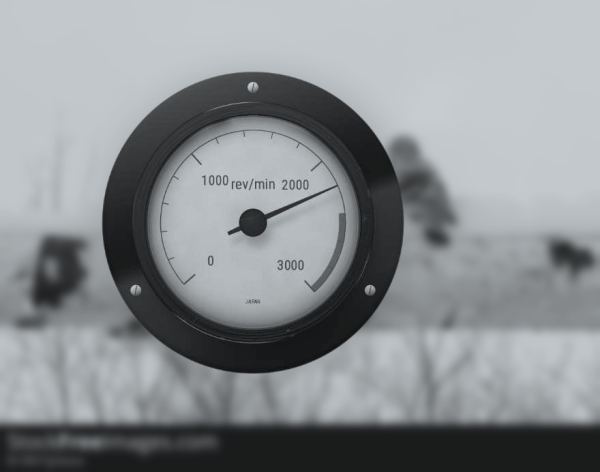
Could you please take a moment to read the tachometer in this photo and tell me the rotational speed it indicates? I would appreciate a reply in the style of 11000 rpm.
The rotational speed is 2200 rpm
